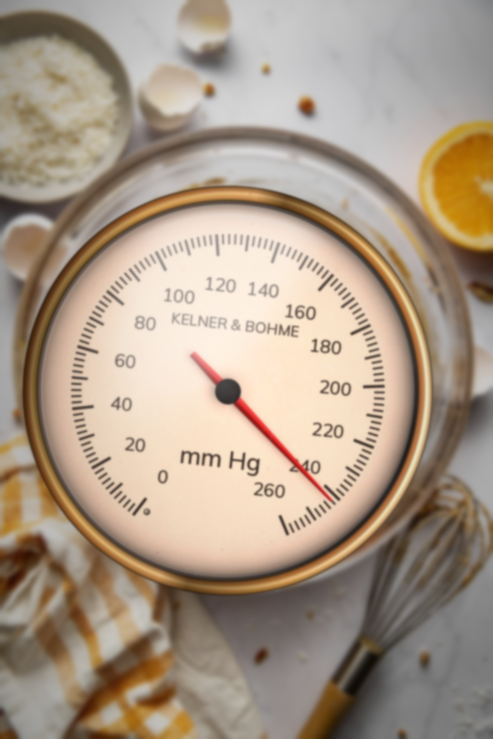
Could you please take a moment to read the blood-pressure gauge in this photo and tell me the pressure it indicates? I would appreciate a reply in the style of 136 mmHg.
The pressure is 242 mmHg
